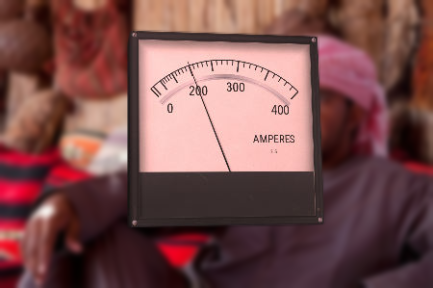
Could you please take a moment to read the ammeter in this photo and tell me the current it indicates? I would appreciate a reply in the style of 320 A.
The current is 200 A
